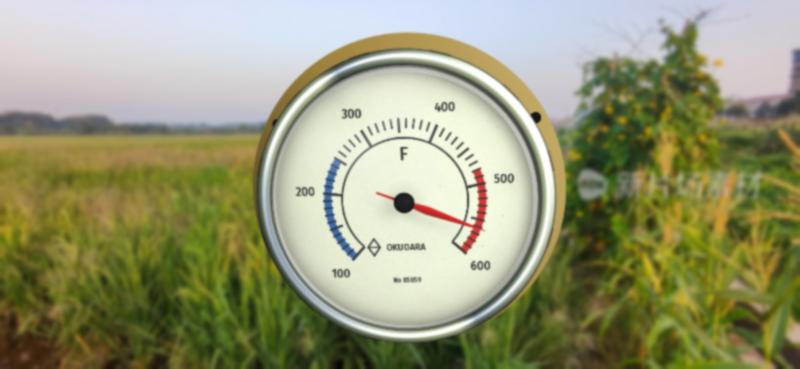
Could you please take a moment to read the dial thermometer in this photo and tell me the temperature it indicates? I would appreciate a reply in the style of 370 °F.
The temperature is 560 °F
